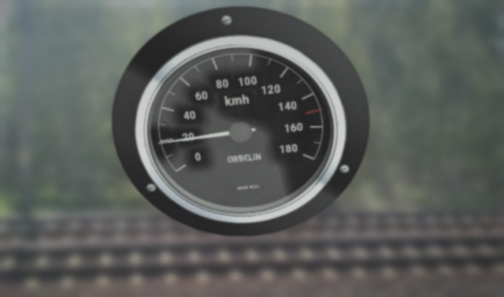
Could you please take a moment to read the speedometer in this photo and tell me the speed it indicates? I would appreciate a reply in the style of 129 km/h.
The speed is 20 km/h
